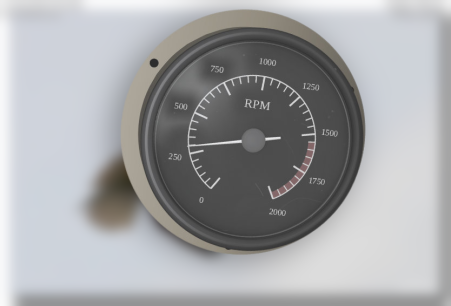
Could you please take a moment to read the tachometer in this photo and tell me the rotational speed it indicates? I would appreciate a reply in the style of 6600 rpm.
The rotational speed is 300 rpm
